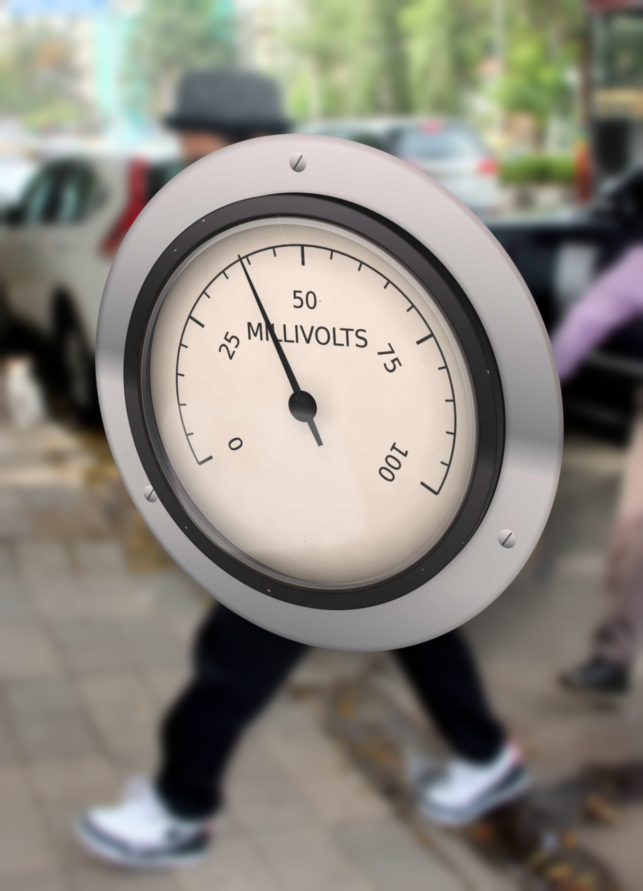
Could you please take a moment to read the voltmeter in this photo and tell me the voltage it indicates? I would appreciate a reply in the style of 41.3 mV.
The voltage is 40 mV
